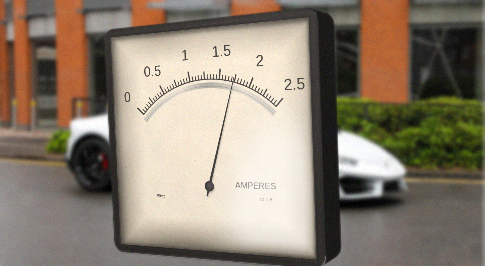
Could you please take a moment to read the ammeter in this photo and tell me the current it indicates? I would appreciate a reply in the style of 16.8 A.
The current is 1.75 A
